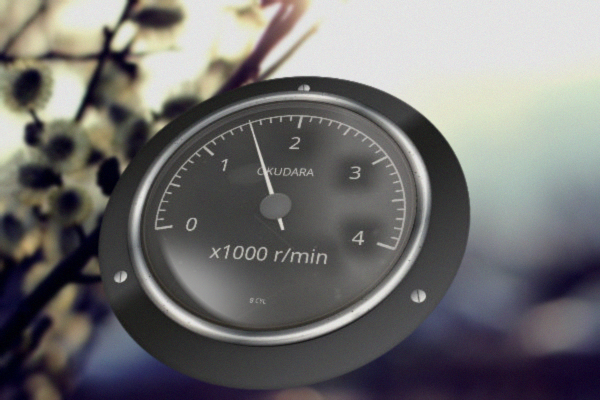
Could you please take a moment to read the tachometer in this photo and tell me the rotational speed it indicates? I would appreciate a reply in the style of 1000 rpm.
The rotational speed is 1500 rpm
